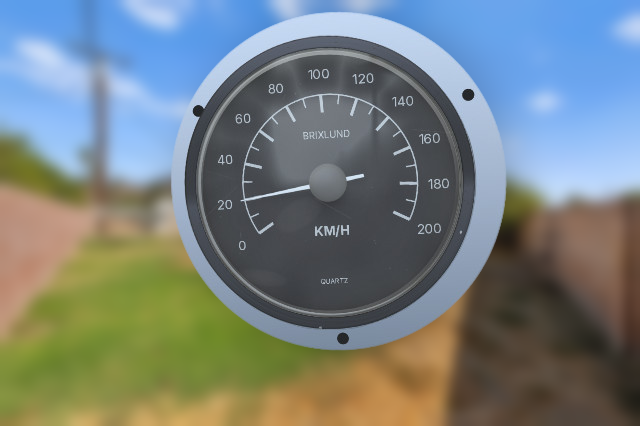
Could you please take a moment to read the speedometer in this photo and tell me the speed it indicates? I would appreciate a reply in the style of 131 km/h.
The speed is 20 km/h
